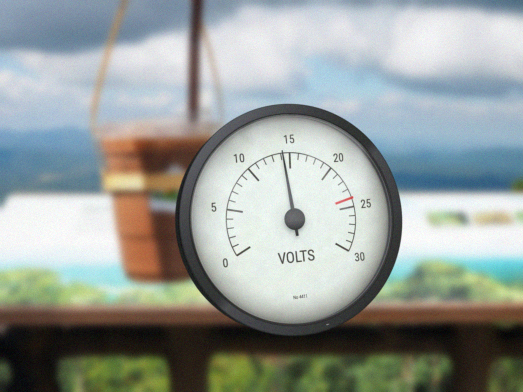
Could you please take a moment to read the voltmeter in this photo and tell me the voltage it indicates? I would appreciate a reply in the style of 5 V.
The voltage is 14 V
